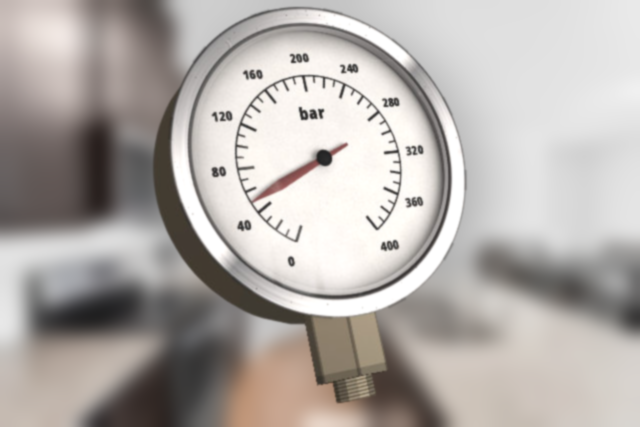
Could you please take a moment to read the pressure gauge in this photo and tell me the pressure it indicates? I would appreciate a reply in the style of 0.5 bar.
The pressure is 50 bar
